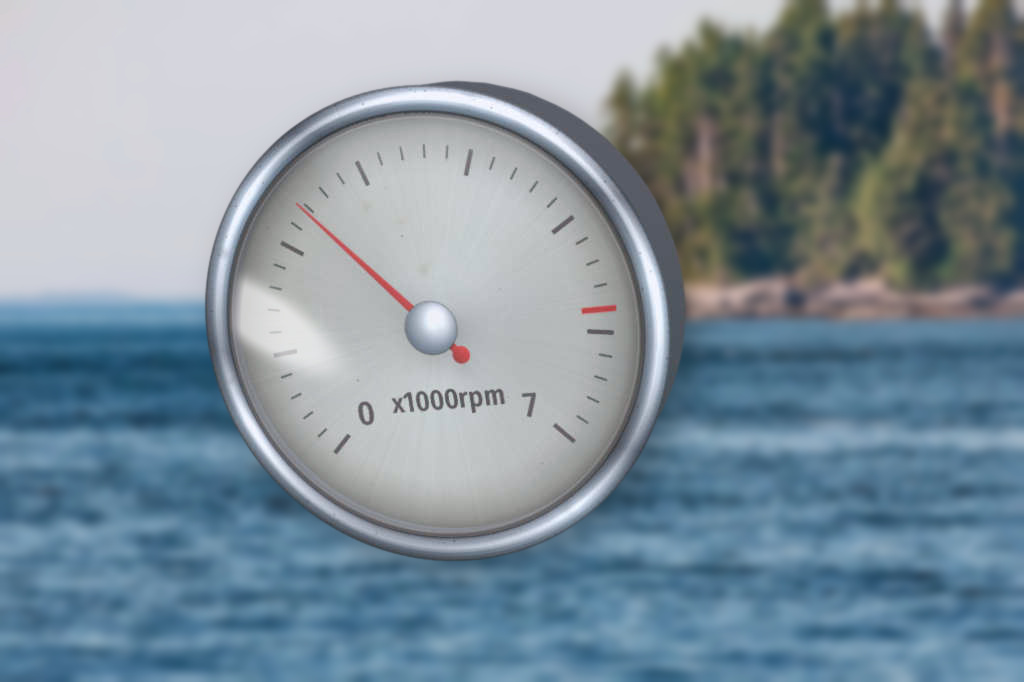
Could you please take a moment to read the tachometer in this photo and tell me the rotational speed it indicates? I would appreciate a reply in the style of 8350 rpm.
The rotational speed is 2400 rpm
